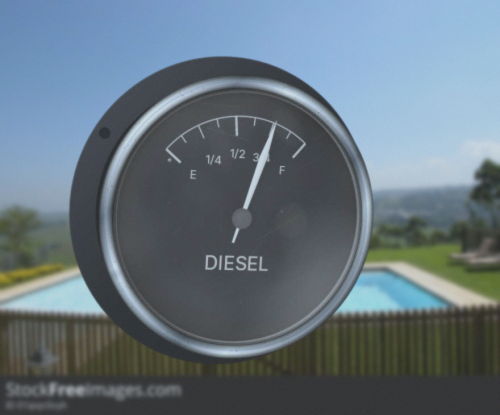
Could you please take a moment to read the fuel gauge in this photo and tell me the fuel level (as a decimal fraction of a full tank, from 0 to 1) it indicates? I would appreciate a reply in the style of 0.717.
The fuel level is 0.75
